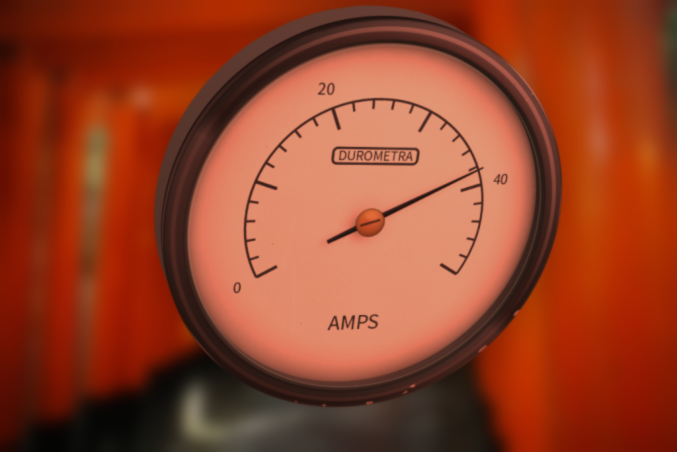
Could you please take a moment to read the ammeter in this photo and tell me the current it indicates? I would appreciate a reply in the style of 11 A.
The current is 38 A
